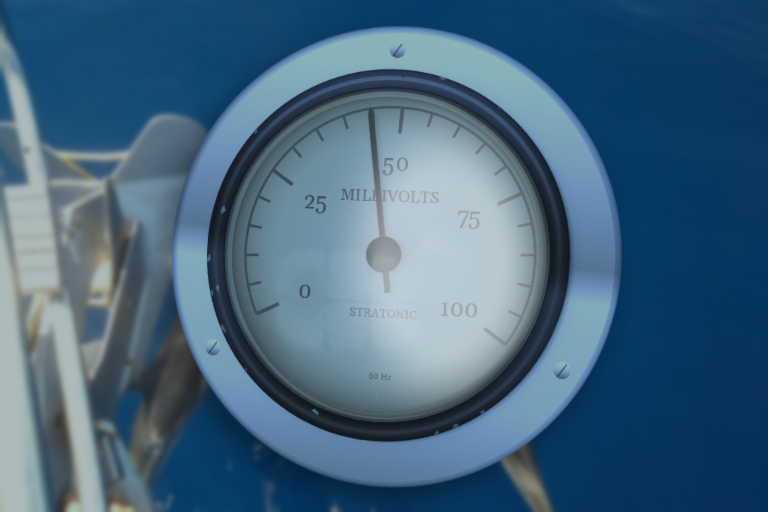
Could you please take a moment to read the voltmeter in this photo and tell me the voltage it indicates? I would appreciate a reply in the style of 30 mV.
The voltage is 45 mV
